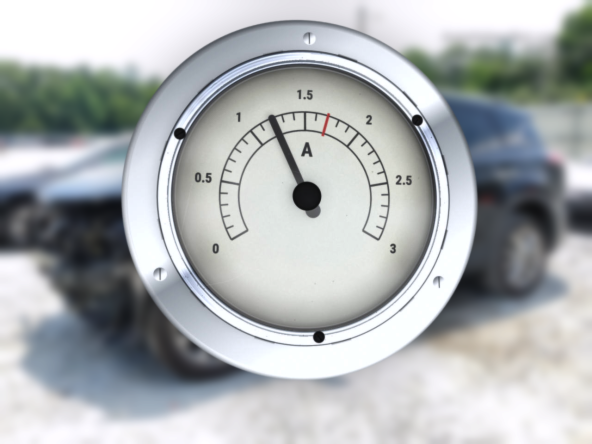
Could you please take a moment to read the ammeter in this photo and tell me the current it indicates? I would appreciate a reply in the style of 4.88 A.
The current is 1.2 A
